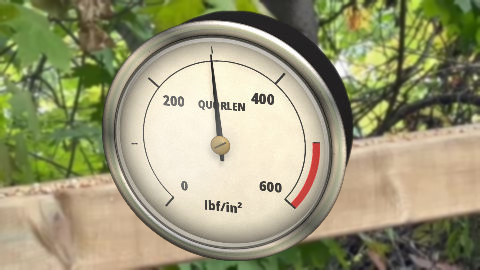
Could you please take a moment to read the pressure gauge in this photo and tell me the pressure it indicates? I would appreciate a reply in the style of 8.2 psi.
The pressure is 300 psi
